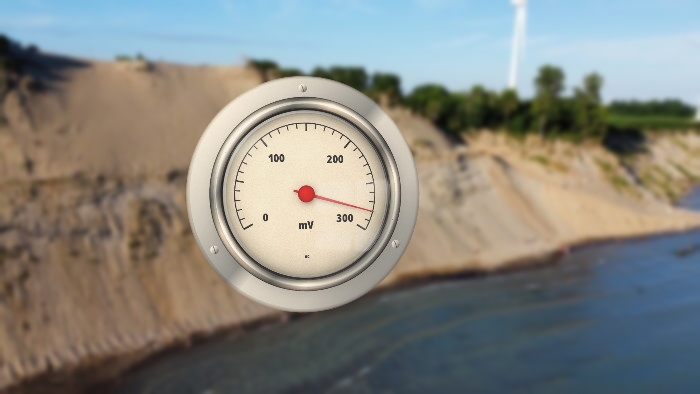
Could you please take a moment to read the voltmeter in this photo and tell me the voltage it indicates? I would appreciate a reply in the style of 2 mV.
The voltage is 280 mV
